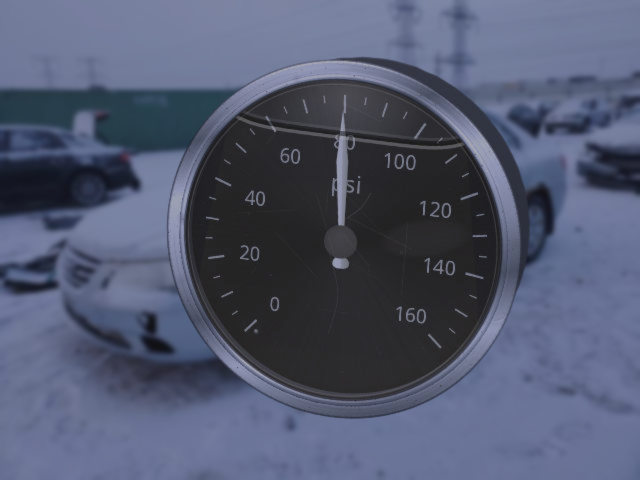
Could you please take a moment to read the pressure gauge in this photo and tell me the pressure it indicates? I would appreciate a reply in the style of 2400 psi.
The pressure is 80 psi
